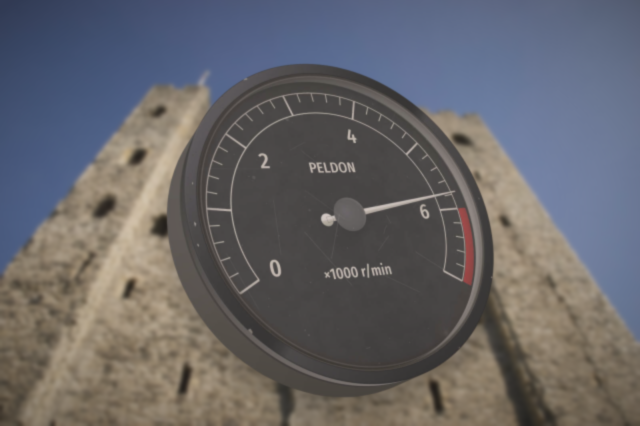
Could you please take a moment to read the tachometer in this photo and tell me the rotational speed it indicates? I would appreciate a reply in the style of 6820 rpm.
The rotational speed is 5800 rpm
